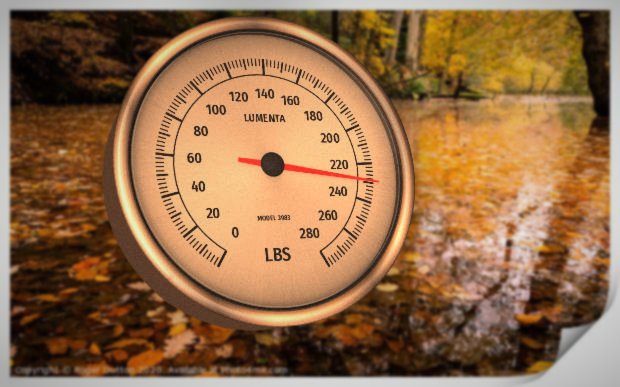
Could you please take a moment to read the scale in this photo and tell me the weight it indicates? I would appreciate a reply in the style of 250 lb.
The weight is 230 lb
